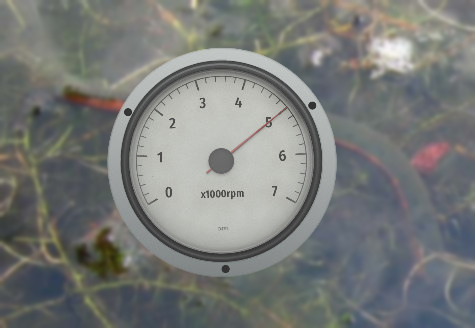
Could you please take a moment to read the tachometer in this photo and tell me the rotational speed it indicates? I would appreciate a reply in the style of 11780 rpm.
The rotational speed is 5000 rpm
